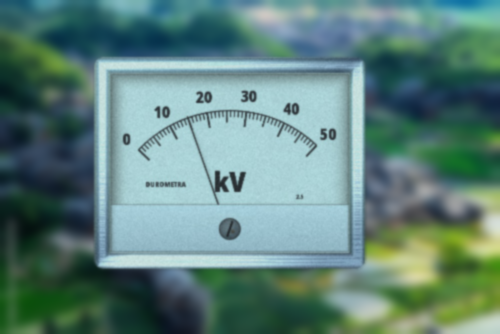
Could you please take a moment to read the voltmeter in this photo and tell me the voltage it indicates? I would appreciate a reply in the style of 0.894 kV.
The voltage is 15 kV
